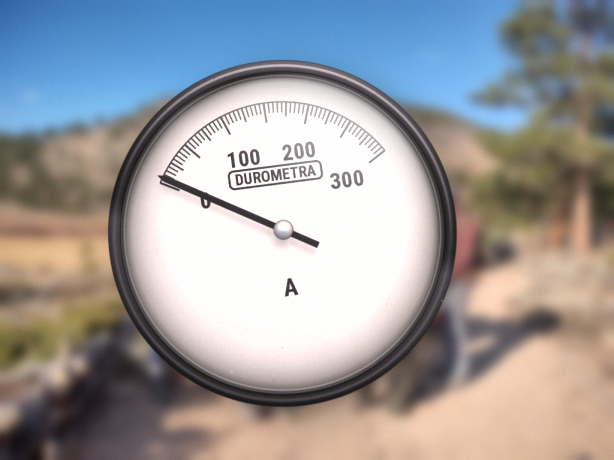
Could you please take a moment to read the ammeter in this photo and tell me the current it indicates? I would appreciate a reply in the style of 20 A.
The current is 5 A
